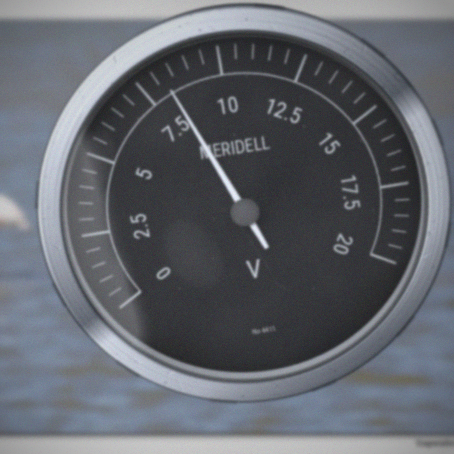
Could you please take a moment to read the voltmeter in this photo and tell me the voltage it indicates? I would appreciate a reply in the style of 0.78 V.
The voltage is 8.25 V
